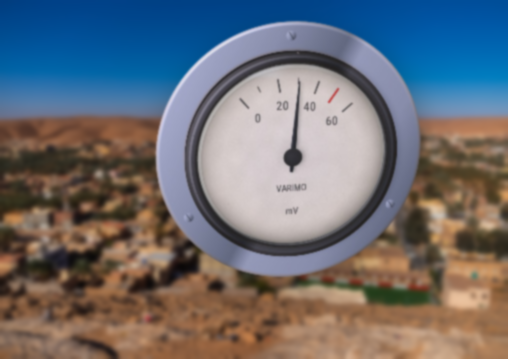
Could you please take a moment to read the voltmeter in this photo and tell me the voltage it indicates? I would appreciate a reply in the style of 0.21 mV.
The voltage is 30 mV
